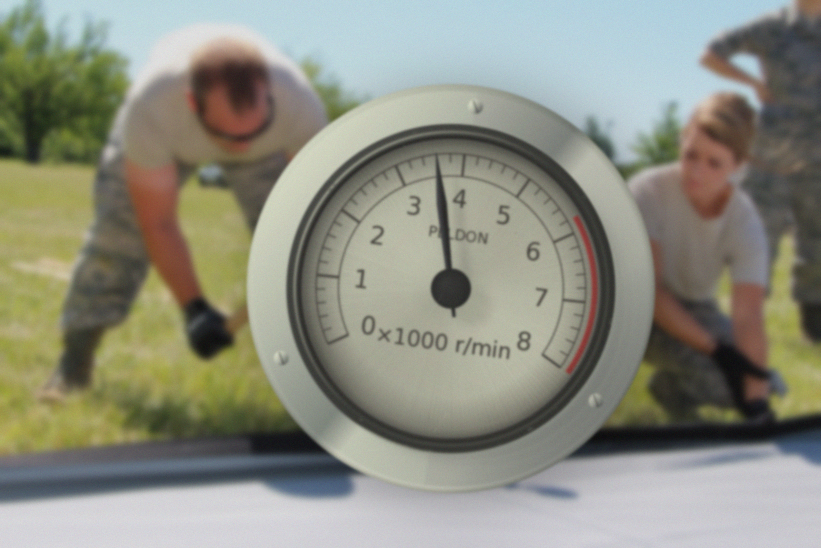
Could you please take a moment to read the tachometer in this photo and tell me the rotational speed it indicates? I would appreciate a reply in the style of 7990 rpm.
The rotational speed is 3600 rpm
